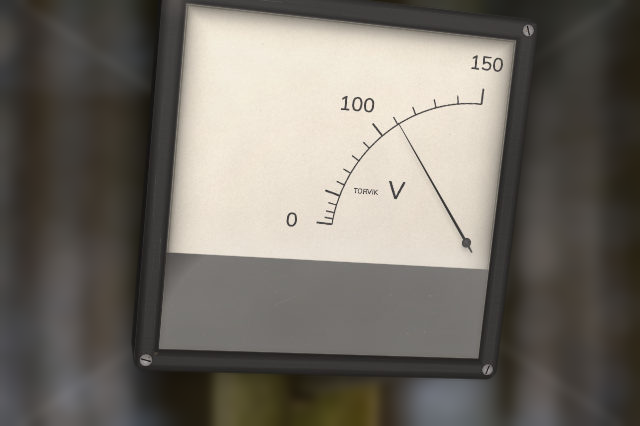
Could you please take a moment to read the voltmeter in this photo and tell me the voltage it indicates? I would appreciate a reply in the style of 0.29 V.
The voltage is 110 V
